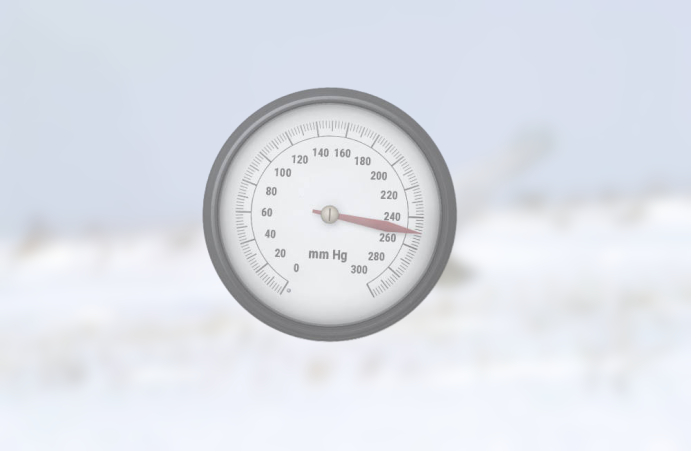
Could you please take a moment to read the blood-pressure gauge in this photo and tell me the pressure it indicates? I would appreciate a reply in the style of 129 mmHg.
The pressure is 250 mmHg
